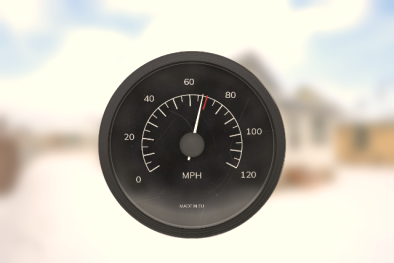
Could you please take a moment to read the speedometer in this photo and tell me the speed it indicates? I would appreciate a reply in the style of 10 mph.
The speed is 67.5 mph
